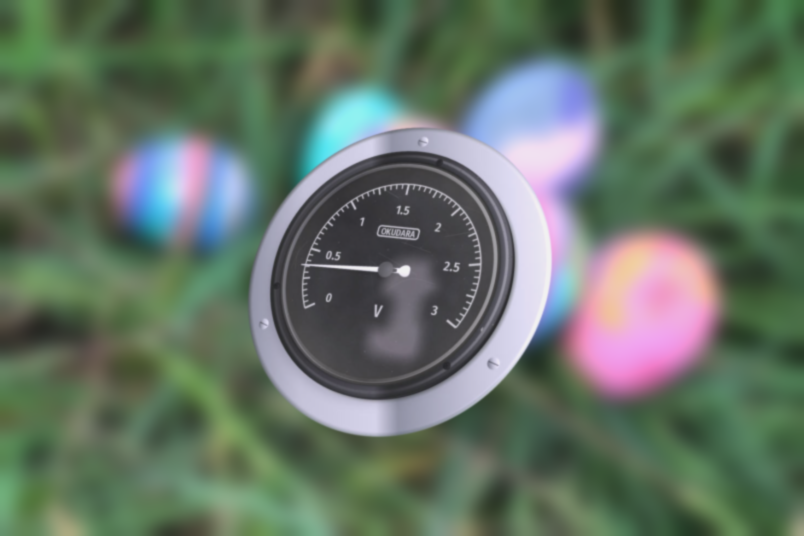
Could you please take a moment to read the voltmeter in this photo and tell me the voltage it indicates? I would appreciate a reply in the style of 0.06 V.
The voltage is 0.35 V
